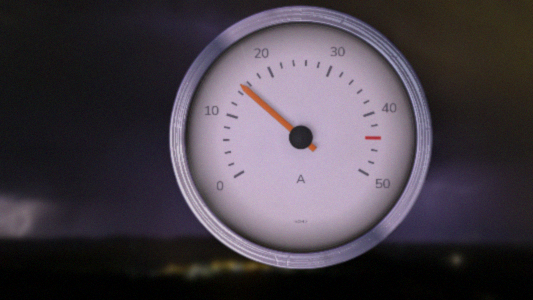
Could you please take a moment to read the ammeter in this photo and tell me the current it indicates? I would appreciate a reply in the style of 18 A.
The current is 15 A
